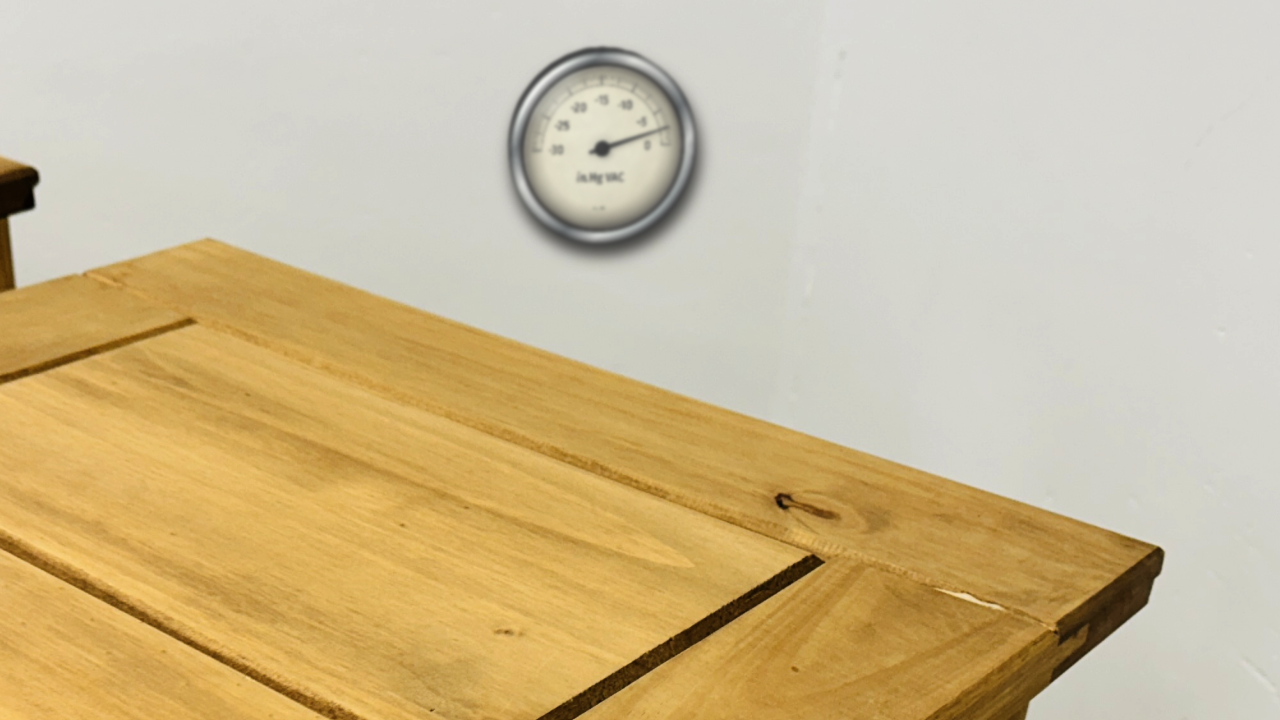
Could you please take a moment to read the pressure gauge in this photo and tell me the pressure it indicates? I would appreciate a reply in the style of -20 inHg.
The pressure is -2.5 inHg
